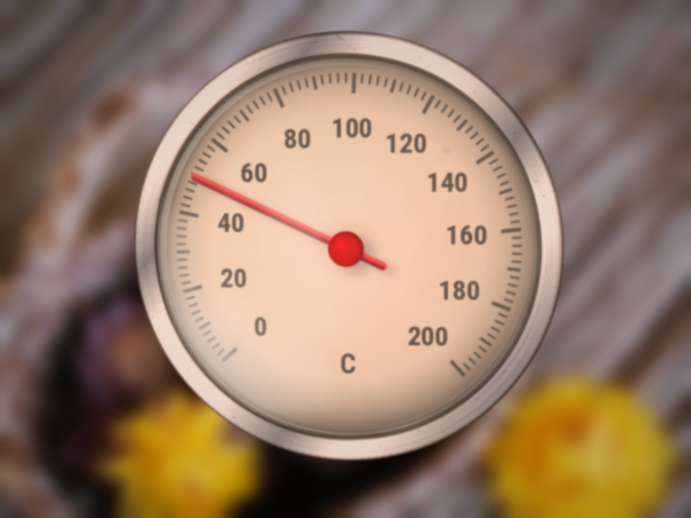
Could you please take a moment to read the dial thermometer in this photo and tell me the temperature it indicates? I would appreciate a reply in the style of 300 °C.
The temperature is 50 °C
